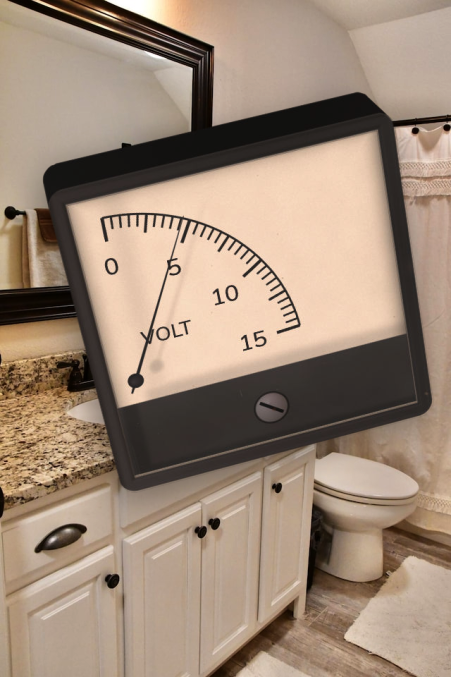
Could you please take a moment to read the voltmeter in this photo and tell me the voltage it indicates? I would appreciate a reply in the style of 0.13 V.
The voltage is 4.5 V
